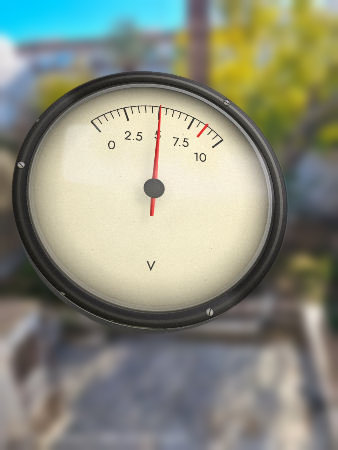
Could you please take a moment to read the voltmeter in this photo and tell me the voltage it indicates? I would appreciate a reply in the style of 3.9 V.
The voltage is 5 V
